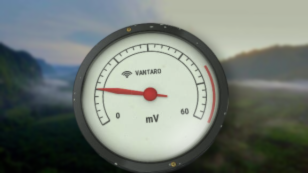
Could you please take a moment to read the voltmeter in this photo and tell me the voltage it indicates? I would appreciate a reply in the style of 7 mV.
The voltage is 10 mV
